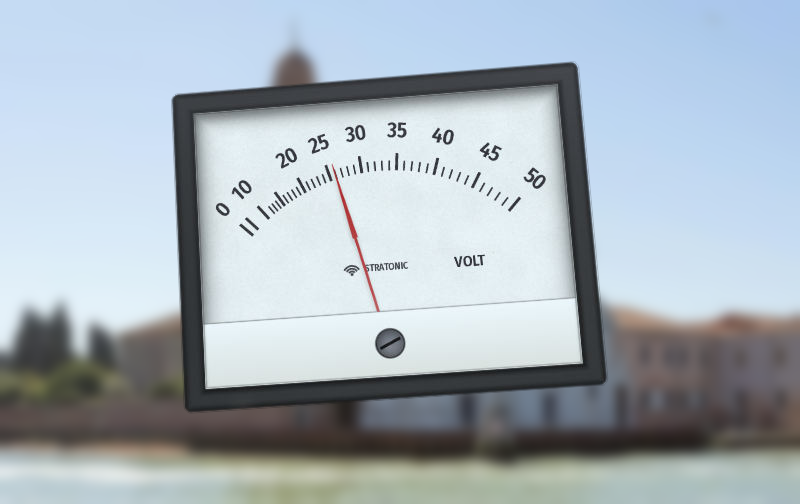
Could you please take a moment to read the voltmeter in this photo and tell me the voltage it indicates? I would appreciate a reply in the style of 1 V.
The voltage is 26 V
